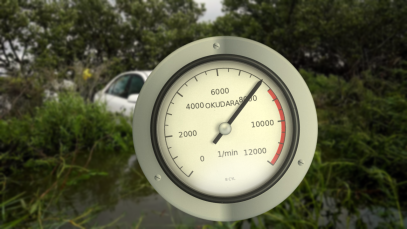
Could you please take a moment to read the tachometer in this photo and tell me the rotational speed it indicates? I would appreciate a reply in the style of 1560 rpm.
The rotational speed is 8000 rpm
